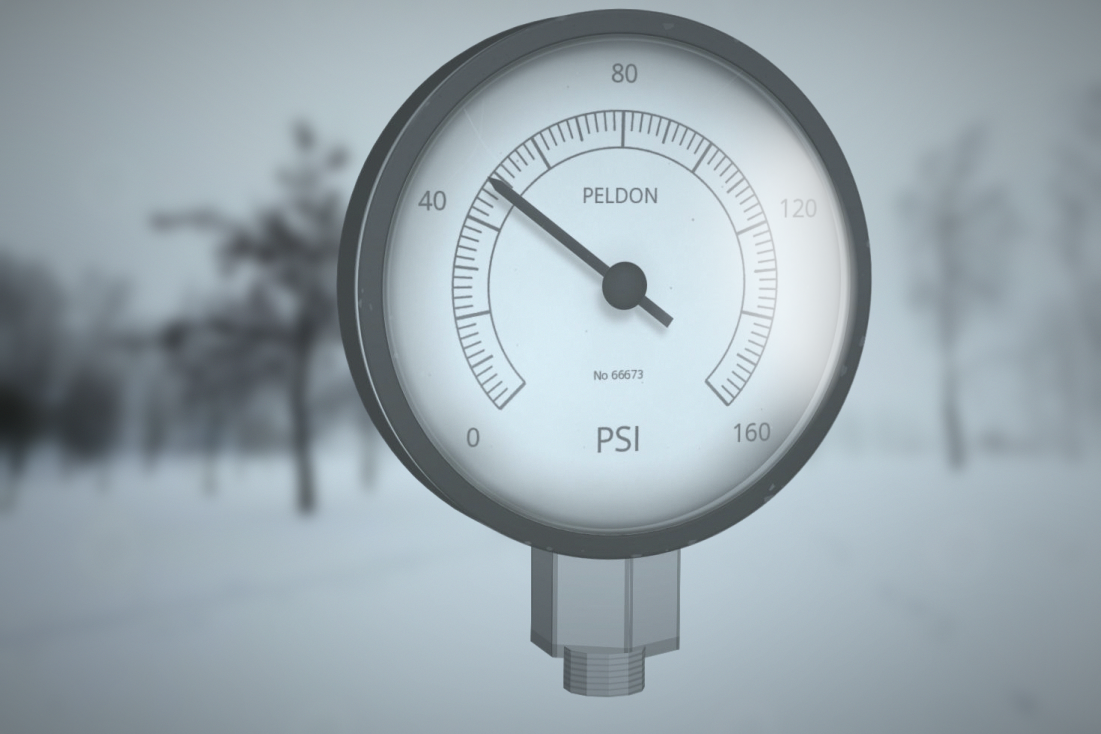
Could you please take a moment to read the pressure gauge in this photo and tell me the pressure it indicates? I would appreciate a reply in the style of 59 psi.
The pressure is 48 psi
